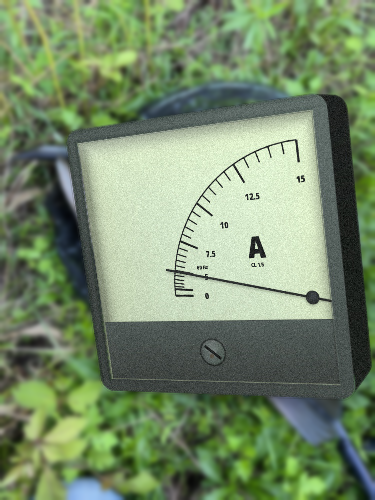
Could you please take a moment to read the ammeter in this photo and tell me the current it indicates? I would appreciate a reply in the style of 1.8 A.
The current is 5 A
